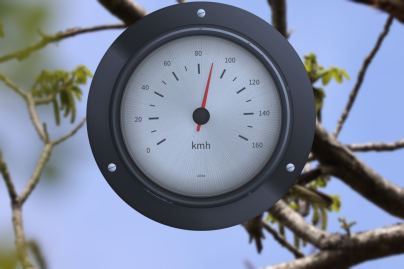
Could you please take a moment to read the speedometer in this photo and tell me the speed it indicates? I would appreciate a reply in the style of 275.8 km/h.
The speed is 90 km/h
